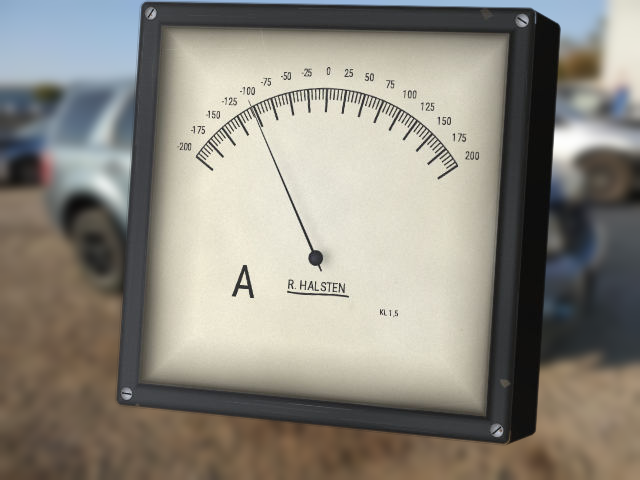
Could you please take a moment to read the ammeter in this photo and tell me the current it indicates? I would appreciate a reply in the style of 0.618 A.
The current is -100 A
